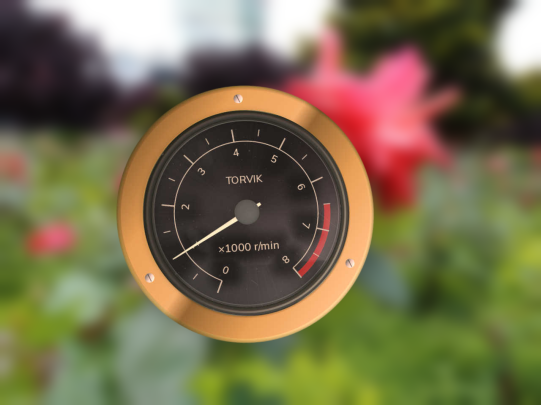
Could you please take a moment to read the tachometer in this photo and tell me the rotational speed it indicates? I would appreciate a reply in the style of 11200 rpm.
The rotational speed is 1000 rpm
